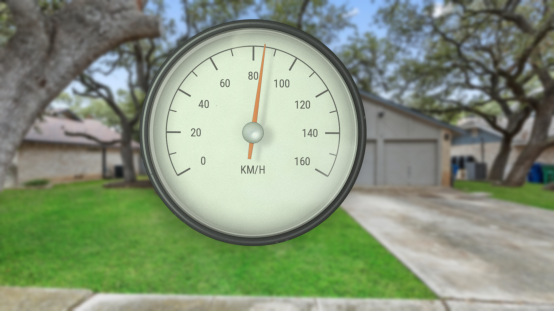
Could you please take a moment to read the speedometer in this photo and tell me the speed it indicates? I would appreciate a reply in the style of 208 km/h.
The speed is 85 km/h
